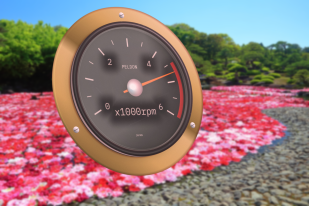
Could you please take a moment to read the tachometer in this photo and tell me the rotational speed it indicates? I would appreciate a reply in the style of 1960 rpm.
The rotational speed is 4750 rpm
